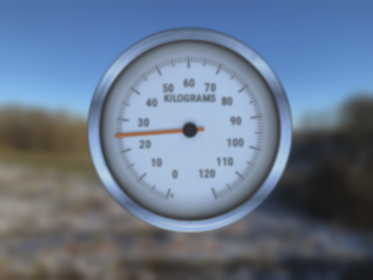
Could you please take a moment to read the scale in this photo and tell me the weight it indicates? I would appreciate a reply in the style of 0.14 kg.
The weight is 25 kg
